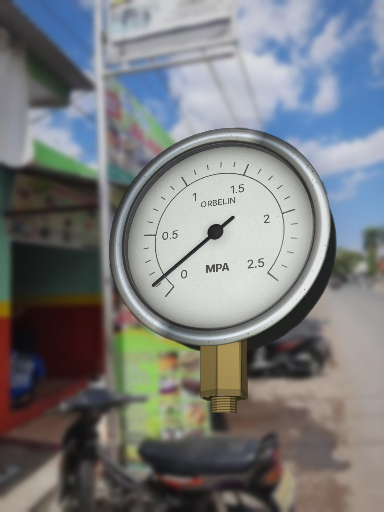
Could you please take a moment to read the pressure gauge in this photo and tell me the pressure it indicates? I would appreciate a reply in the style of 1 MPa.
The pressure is 0.1 MPa
